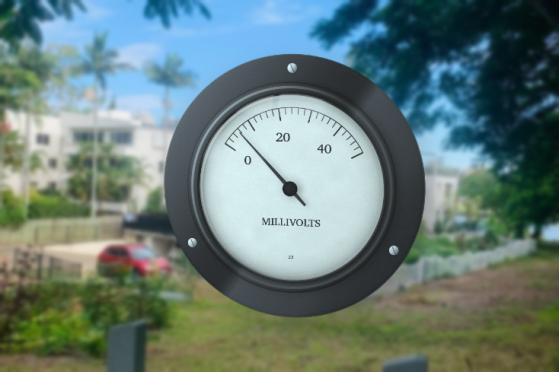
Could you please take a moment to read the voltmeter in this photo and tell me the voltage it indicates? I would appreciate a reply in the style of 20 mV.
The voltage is 6 mV
